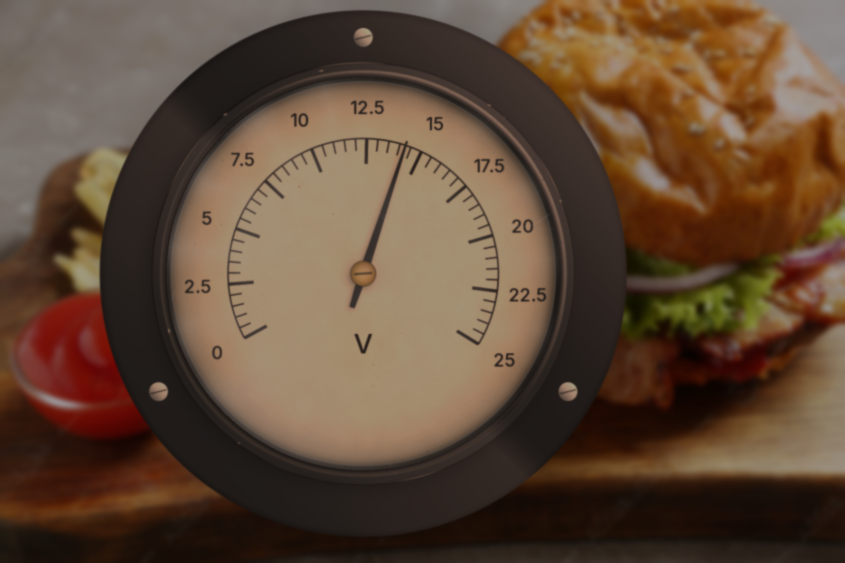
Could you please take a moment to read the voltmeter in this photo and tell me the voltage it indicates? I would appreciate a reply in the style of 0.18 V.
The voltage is 14.25 V
